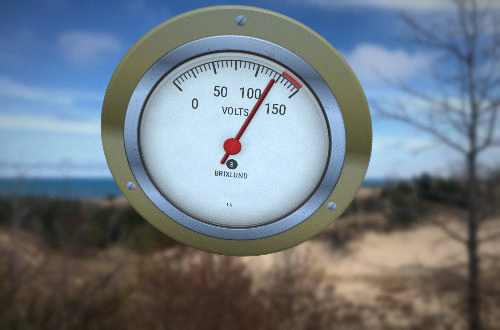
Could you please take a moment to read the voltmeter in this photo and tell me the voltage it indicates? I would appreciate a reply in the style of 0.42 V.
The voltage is 120 V
